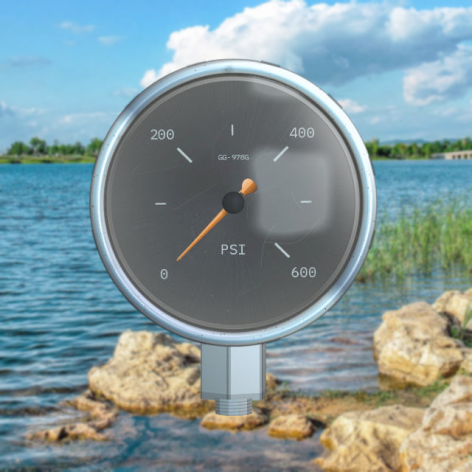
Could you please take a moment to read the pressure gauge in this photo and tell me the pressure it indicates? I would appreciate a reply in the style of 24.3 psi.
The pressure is 0 psi
